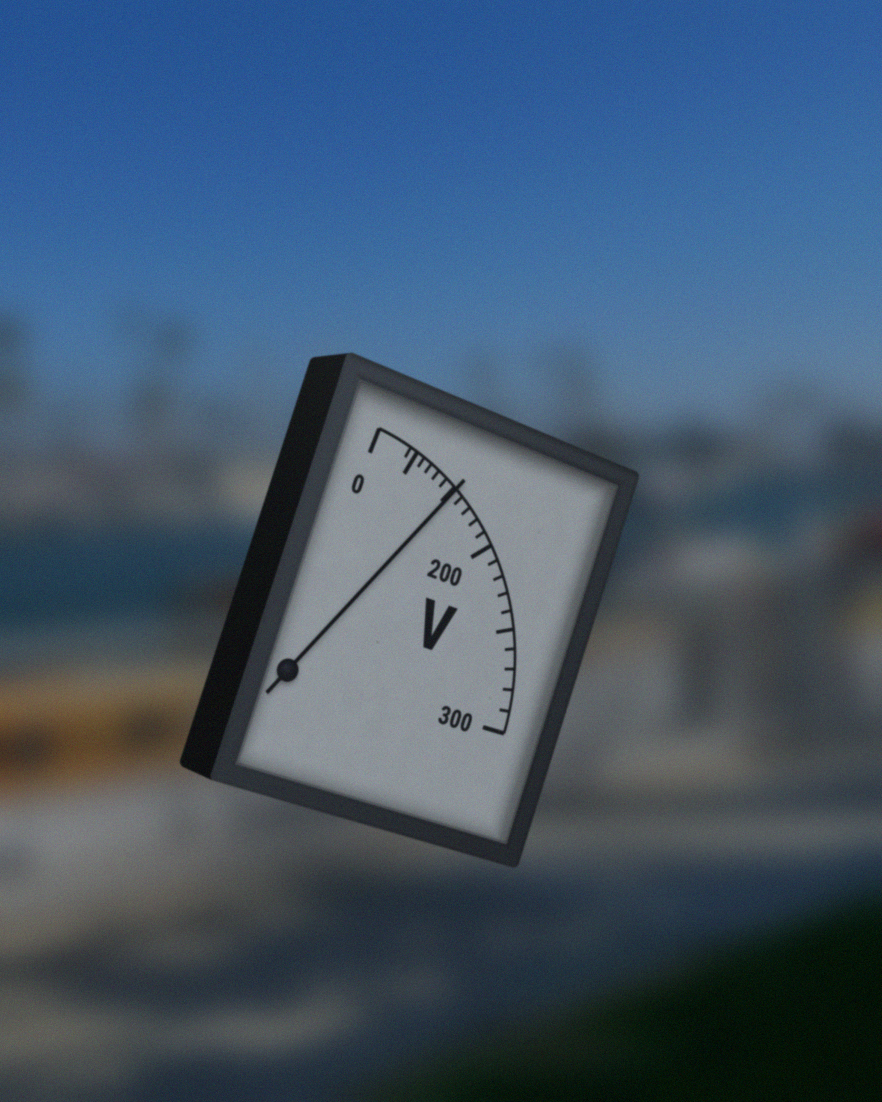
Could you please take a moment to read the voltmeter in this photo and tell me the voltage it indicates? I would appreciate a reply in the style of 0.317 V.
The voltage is 150 V
